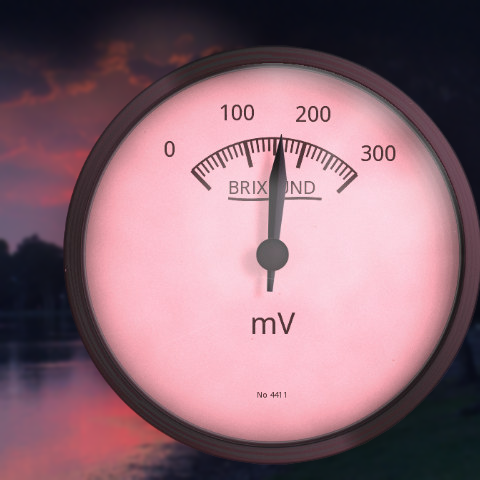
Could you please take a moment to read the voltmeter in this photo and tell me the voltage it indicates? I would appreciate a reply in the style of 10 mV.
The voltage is 160 mV
